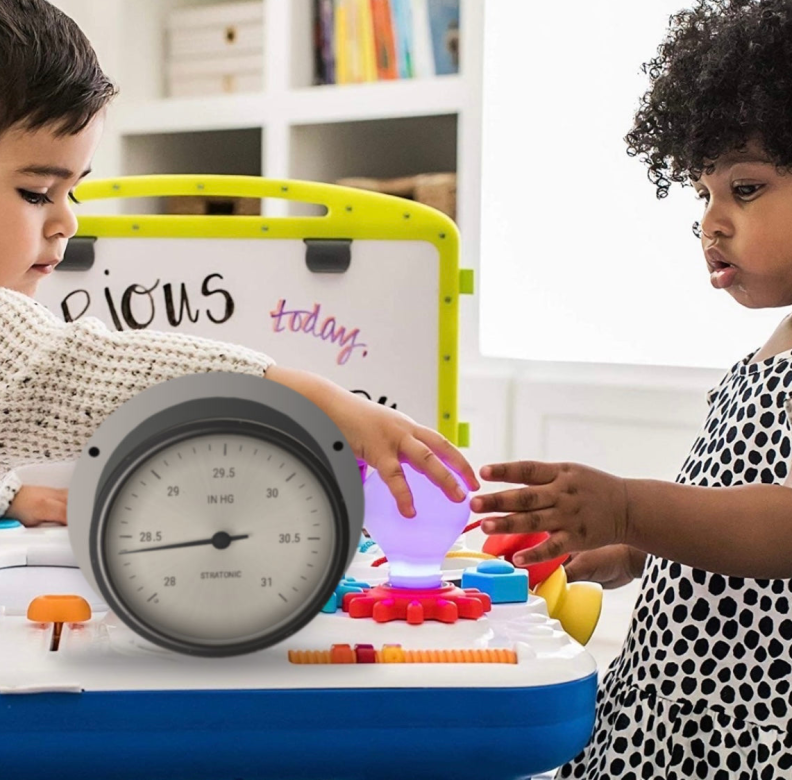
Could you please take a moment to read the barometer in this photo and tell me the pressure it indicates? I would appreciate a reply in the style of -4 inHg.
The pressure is 28.4 inHg
